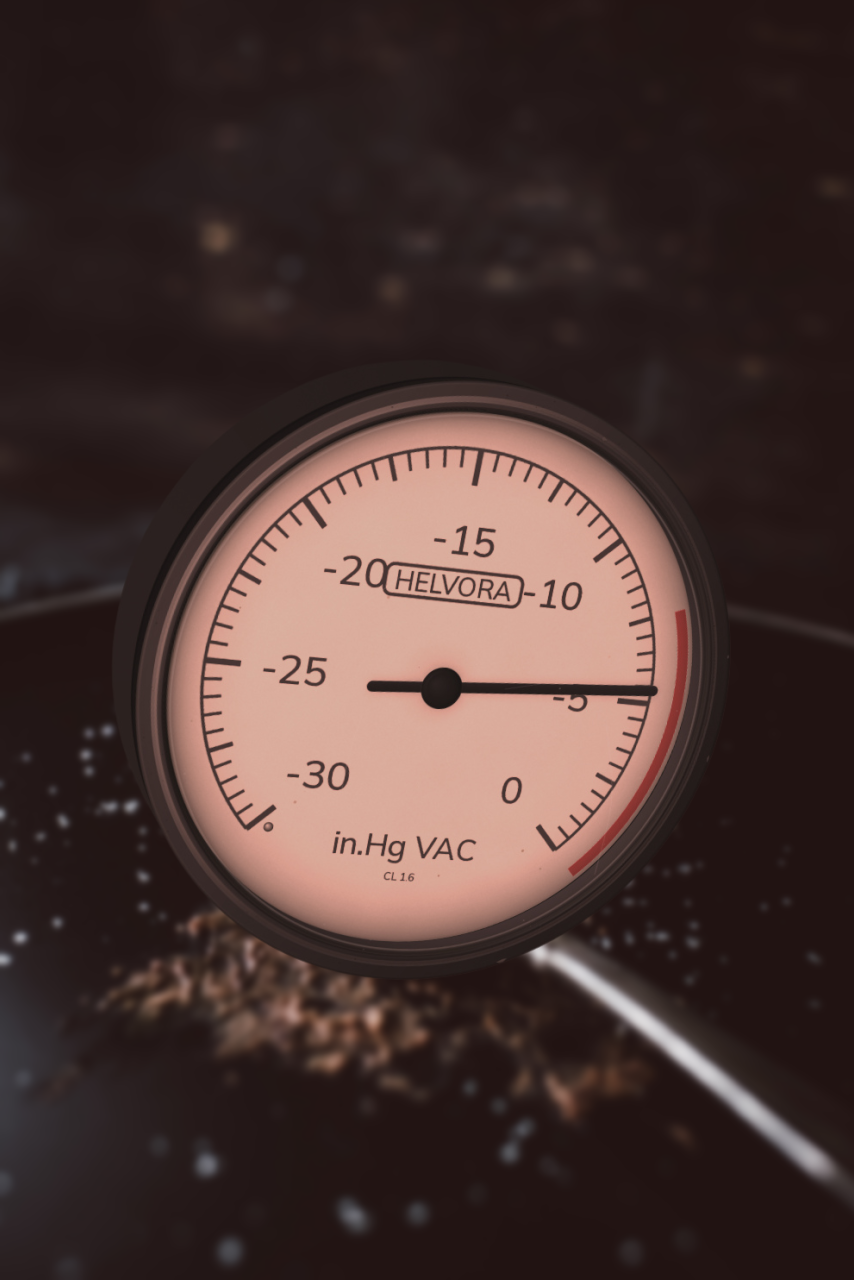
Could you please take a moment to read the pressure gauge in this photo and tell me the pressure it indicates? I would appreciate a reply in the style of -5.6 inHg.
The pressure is -5.5 inHg
